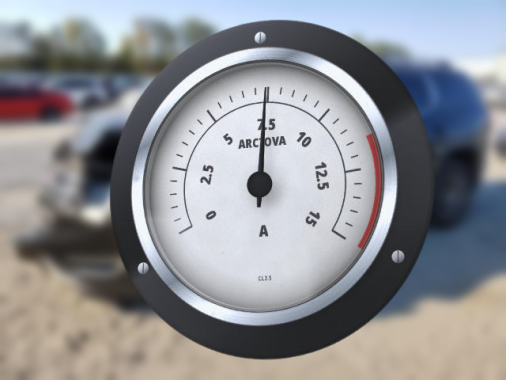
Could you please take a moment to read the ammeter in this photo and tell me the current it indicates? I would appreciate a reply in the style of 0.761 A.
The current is 7.5 A
